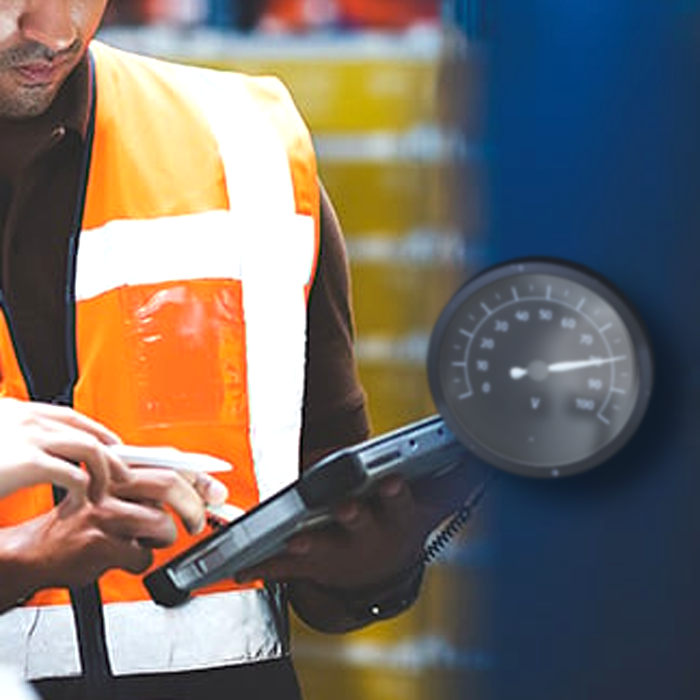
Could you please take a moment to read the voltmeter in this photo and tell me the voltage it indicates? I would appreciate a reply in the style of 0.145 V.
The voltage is 80 V
